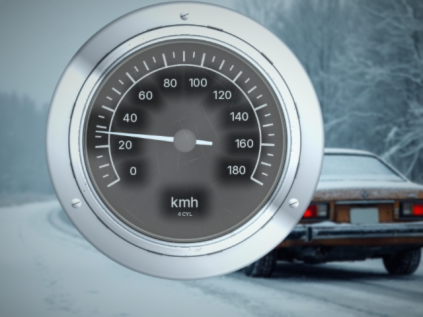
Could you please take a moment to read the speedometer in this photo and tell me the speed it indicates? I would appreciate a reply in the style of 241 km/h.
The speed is 27.5 km/h
